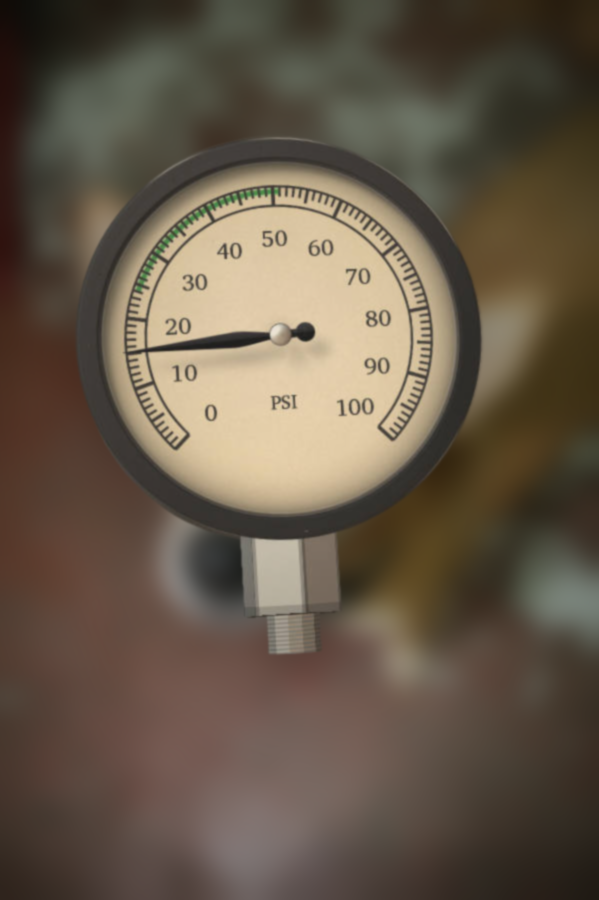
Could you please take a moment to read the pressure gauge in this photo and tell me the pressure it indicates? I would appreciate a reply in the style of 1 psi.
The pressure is 15 psi
